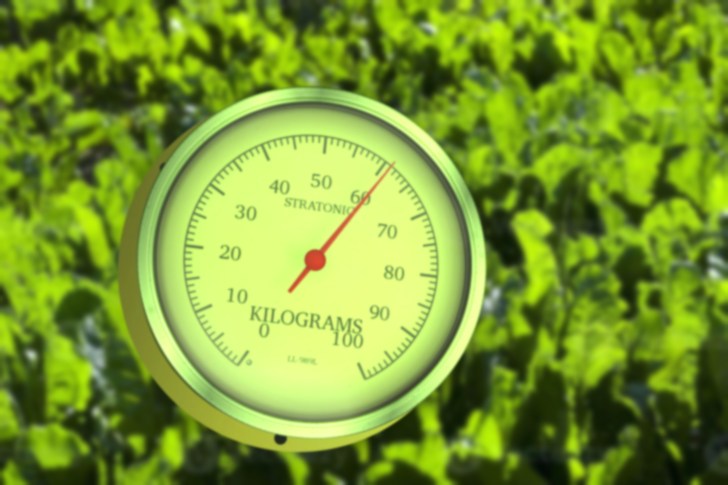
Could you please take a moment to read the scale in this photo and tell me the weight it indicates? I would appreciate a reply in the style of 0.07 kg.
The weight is 61 kg
